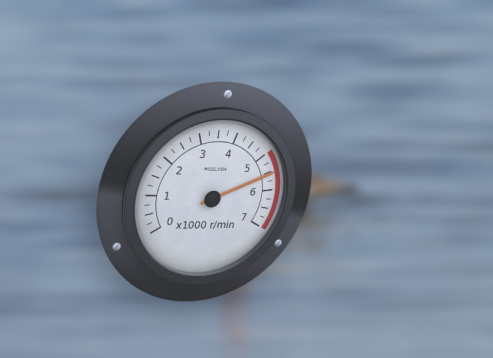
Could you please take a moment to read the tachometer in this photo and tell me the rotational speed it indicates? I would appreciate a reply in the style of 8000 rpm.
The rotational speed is 5500 rpm
